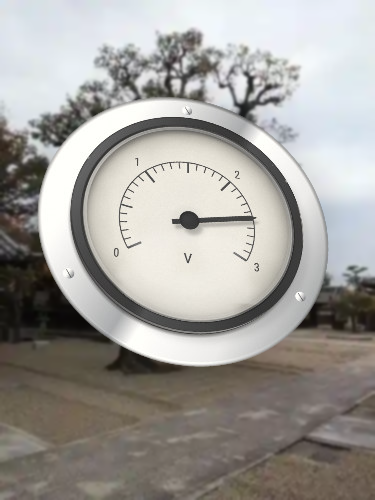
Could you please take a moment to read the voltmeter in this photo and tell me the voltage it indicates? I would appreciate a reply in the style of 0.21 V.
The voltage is 2.5 V
